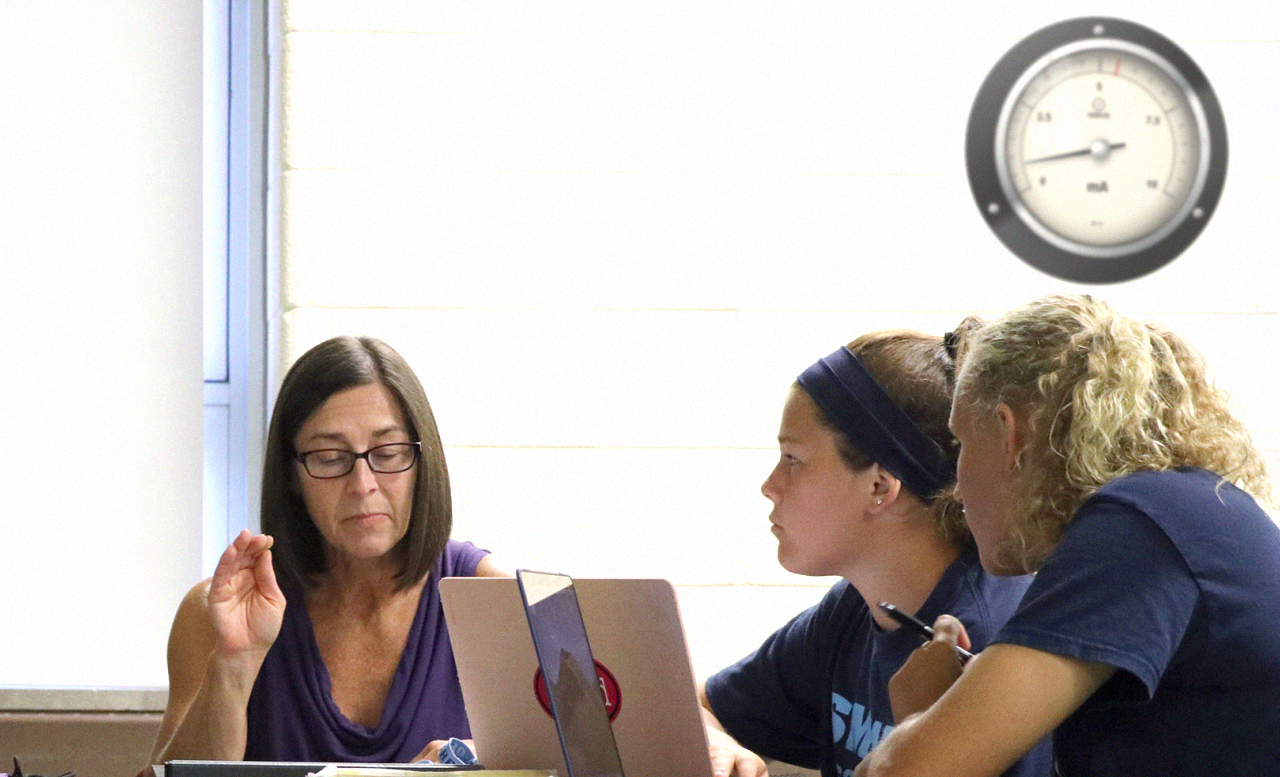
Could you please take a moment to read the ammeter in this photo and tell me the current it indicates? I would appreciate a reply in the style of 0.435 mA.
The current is 0.75 mA
